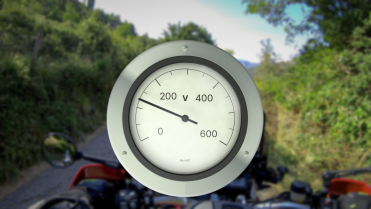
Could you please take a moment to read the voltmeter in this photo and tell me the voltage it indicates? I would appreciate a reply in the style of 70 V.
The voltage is 125 V
